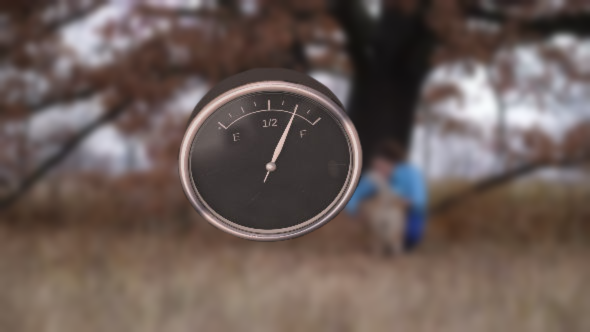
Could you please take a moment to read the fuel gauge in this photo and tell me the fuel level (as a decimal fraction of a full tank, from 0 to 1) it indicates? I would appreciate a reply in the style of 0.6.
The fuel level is 0.75
